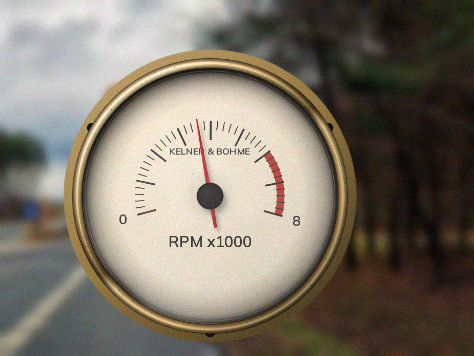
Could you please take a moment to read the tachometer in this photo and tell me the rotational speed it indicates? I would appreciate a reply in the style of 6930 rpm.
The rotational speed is 3600 rpm
